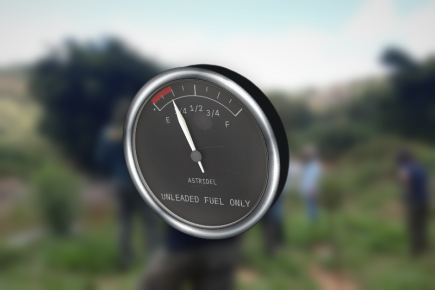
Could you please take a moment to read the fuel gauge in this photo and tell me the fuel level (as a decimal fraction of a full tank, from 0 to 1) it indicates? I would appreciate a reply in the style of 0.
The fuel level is 0.25
